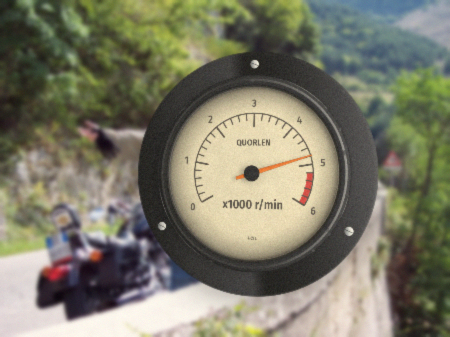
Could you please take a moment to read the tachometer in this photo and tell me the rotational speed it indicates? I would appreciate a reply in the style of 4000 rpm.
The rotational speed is 4800 rpm
